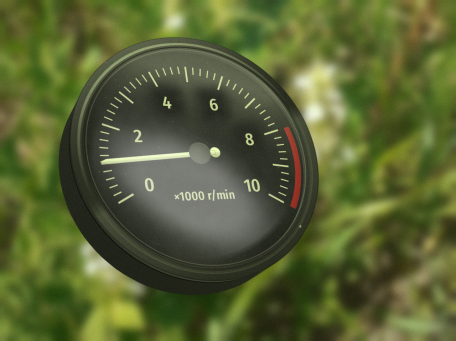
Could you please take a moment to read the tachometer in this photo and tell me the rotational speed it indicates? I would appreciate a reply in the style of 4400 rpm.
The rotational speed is 1000 rpm
